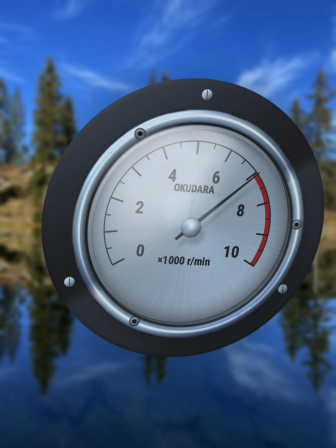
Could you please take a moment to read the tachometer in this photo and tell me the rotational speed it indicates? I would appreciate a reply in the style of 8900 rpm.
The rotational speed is 7000 rpm
